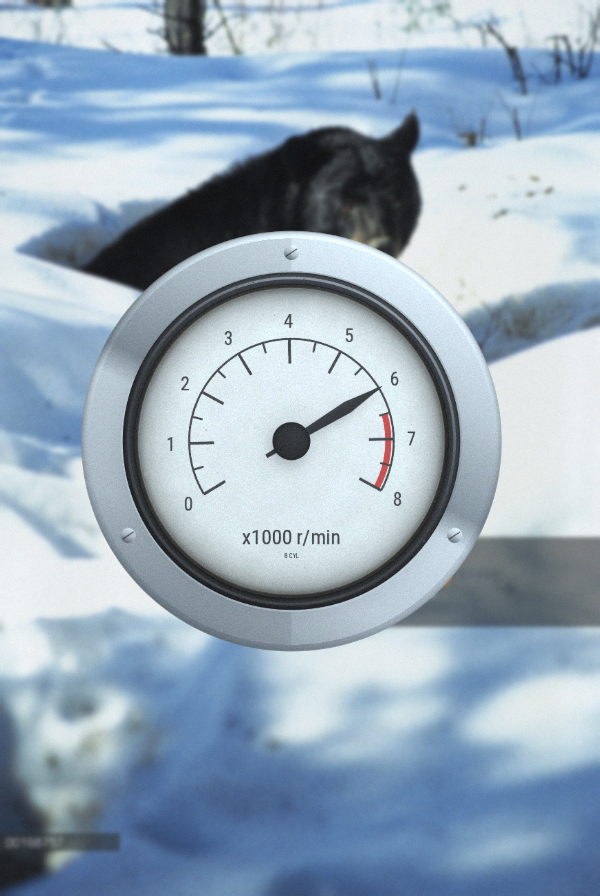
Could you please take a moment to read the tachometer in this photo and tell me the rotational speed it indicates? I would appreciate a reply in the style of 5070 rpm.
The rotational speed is 6000 rpm
